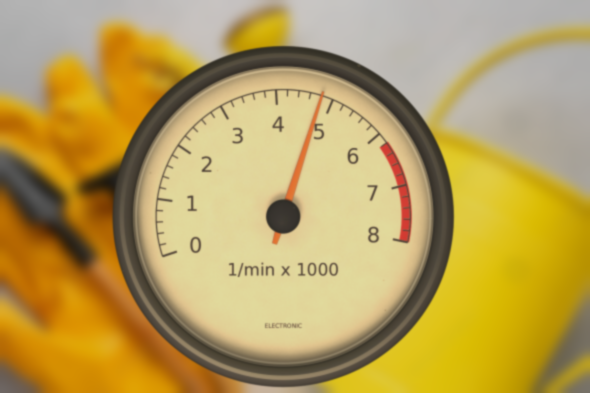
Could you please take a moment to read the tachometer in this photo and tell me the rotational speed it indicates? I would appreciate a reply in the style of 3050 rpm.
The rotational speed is 4800 rpm
